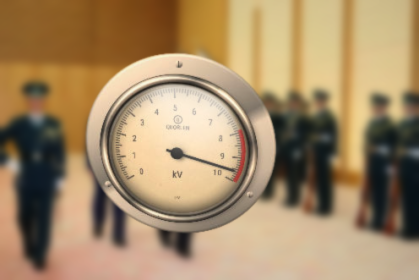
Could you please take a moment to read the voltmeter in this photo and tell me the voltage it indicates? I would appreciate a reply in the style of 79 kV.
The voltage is 9.5 kV
